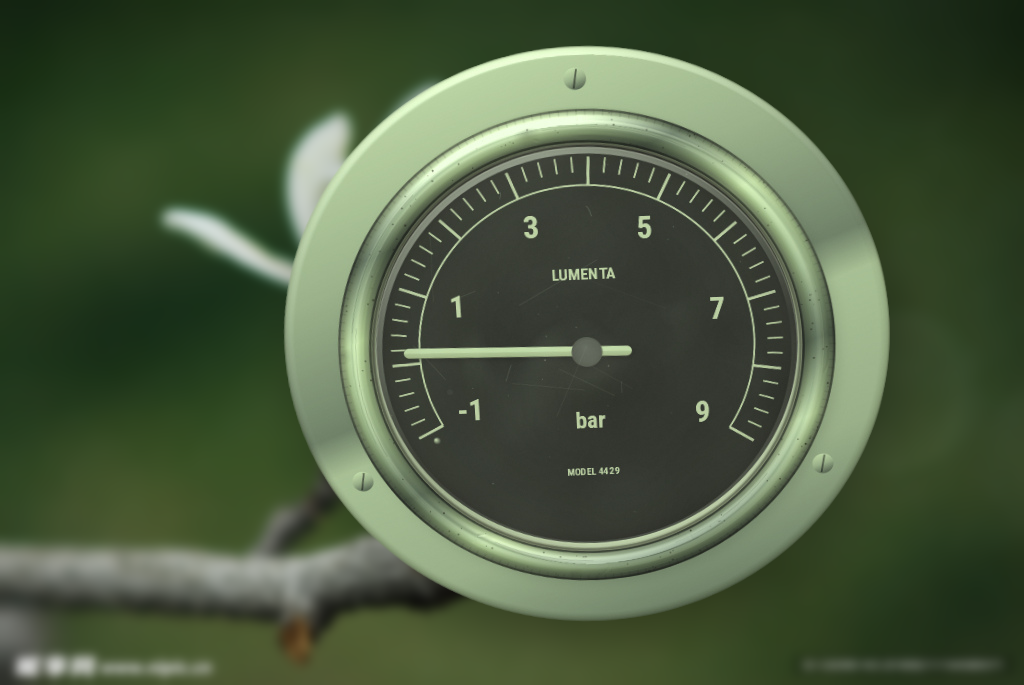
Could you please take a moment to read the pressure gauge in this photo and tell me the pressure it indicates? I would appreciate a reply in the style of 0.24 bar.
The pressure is 0.2 bar
